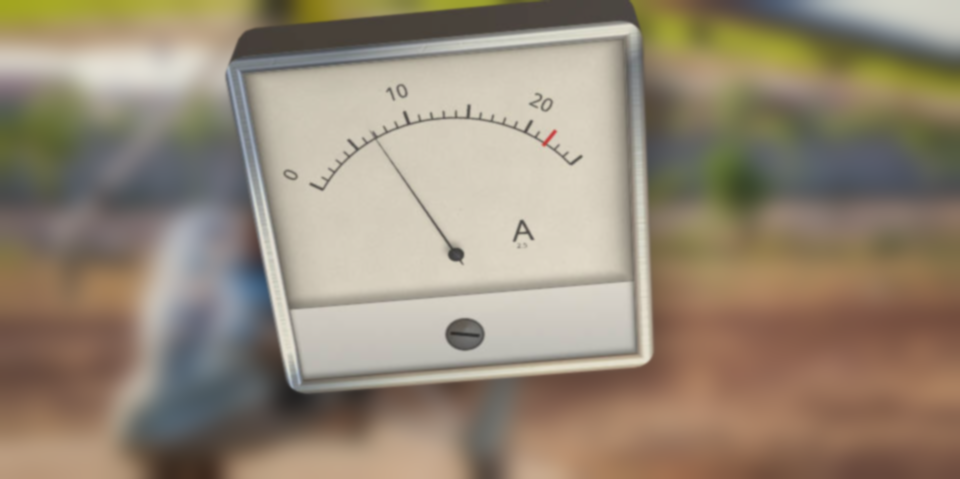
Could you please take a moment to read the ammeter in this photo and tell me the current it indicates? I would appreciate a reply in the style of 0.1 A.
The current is 7 A
